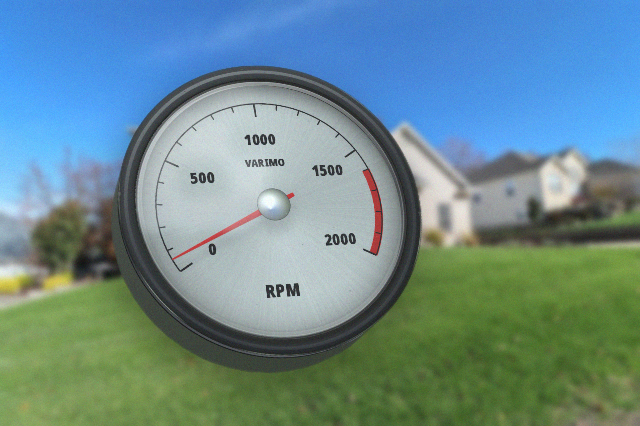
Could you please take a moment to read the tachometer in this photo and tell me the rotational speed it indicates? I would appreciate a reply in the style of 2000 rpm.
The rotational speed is 50 rpm
